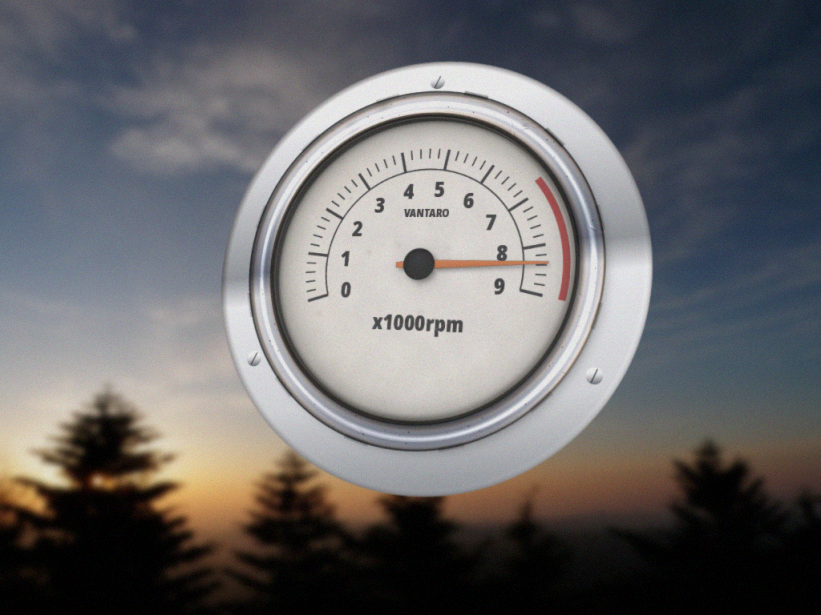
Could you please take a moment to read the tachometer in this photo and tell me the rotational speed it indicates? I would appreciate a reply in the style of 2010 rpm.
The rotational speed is 8400 rpm
